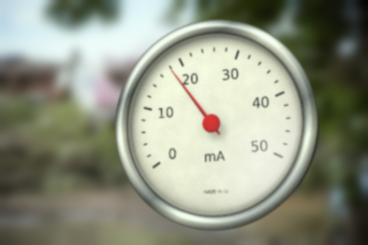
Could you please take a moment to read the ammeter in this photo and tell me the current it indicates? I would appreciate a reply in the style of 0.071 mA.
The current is 18 mA
